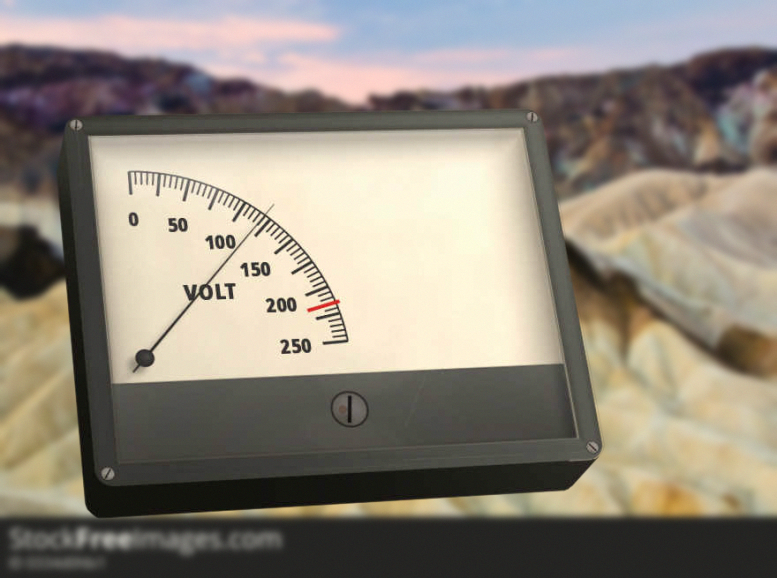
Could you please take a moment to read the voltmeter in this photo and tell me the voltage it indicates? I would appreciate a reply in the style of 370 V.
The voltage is 120 V
